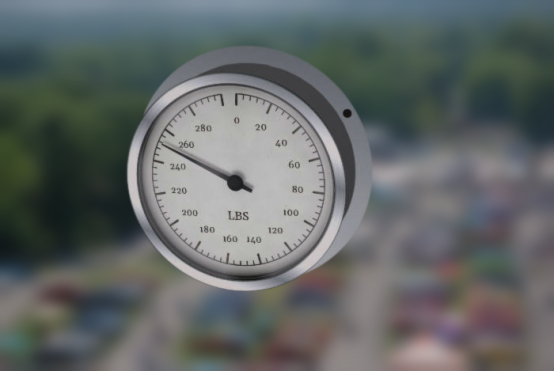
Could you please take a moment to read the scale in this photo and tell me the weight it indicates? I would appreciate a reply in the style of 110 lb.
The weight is 252 lb
